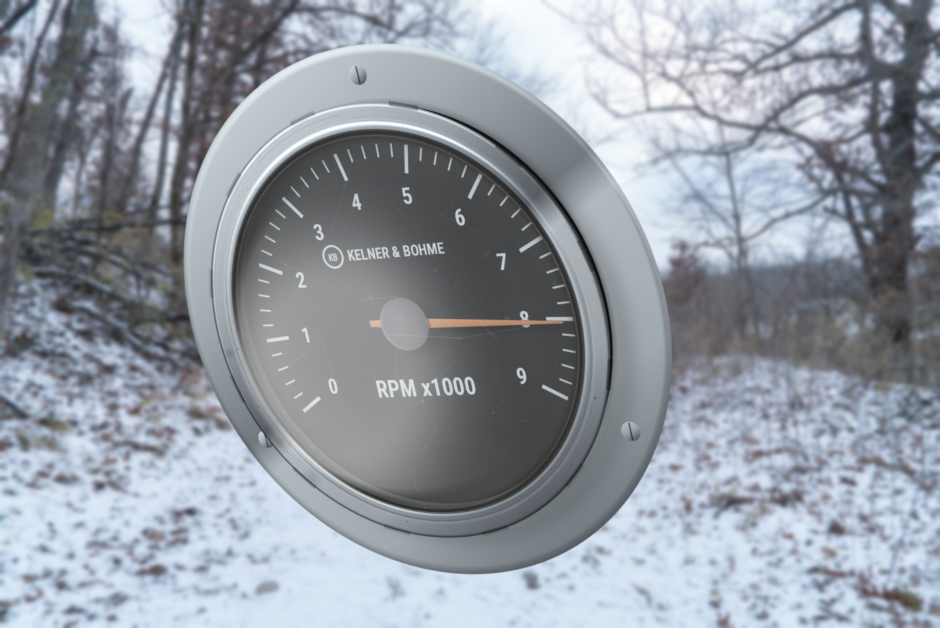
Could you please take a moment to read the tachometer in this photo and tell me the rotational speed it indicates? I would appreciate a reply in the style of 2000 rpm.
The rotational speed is 8000 rpm
